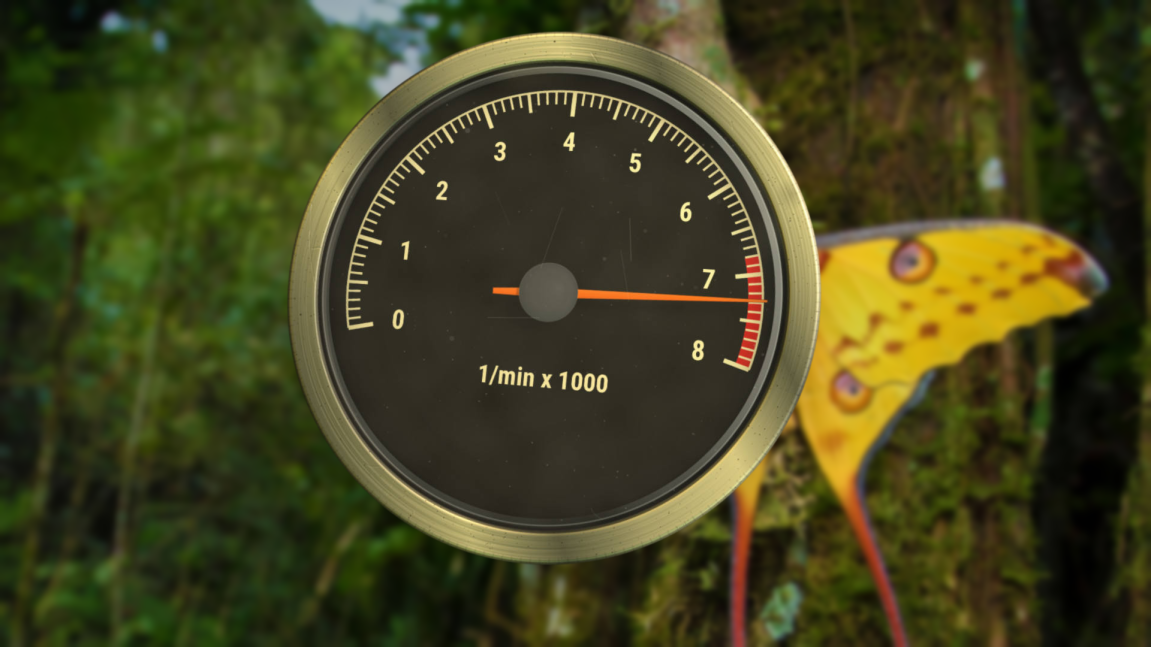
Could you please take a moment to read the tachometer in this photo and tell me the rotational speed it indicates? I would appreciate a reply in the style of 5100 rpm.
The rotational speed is 7300 rpm
